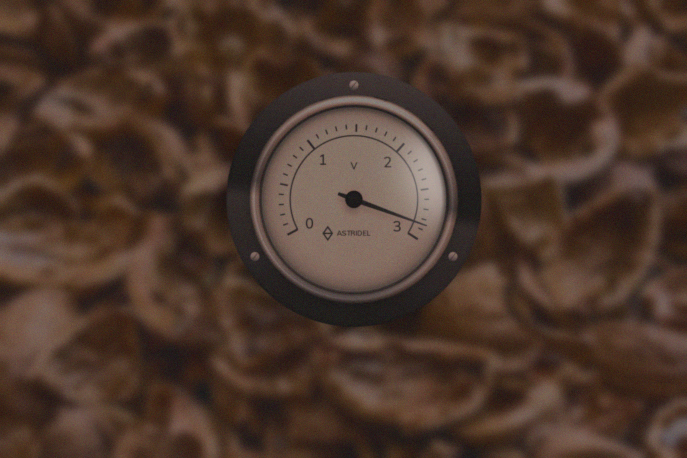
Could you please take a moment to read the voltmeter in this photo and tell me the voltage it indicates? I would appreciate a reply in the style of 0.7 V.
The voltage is 2.85 V
